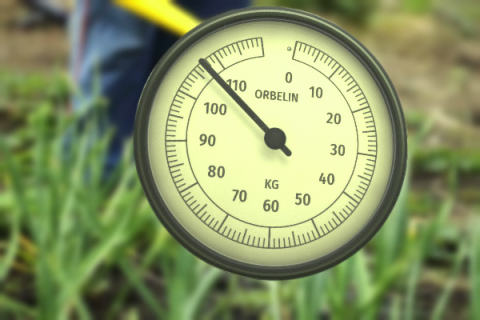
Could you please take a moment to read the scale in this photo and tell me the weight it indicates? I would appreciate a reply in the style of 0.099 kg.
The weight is 107 kg
